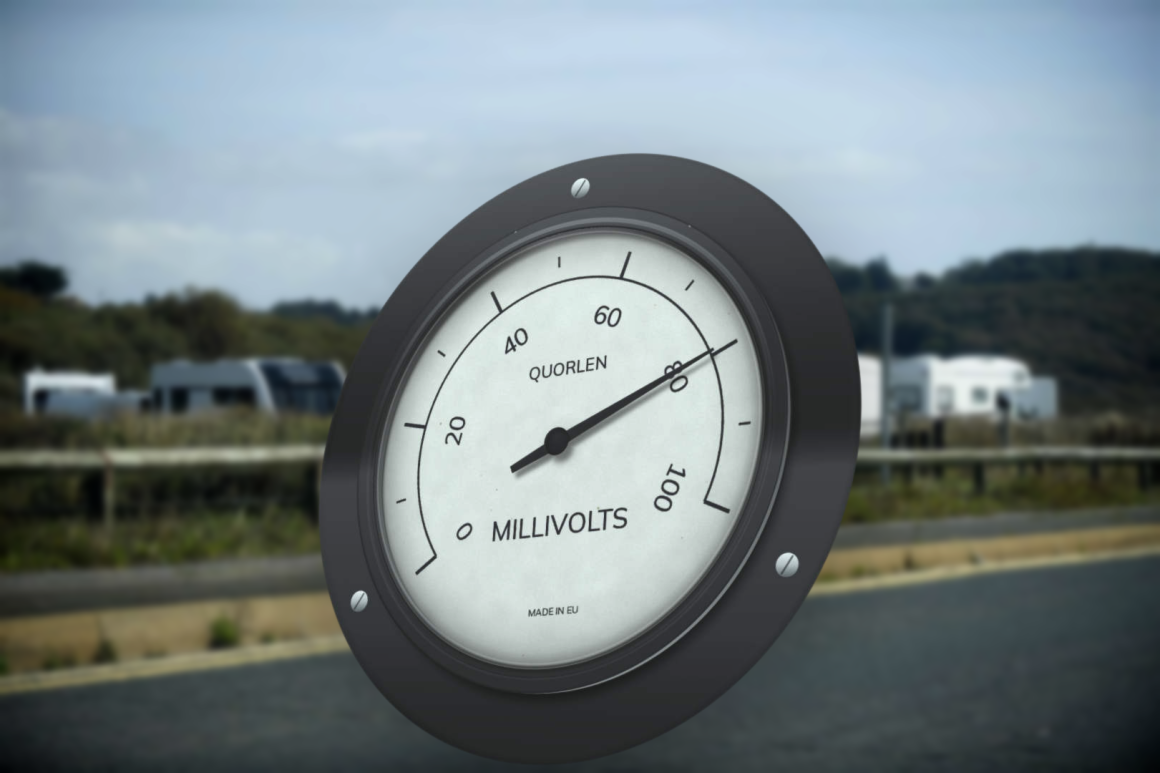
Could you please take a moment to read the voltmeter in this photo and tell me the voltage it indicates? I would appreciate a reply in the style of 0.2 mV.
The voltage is 80 mV
